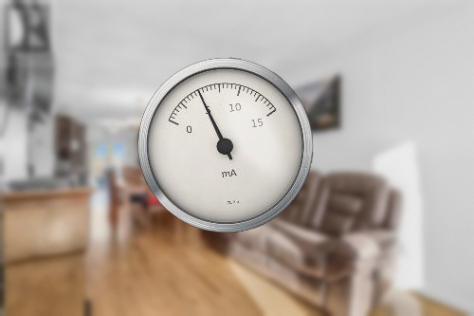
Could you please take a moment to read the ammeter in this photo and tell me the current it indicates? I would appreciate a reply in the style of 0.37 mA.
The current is 5 mA
